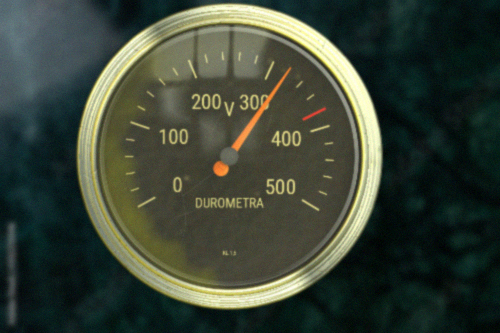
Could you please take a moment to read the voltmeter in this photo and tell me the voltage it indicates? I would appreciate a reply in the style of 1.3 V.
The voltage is 320 V
